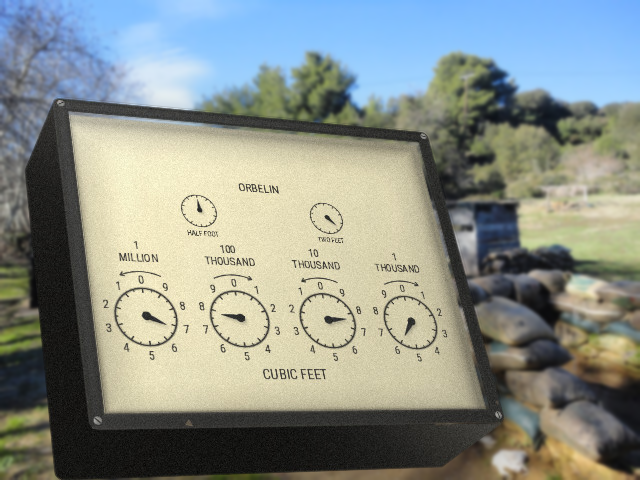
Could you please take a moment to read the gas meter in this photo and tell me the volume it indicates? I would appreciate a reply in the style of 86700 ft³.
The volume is 677600 ft³
